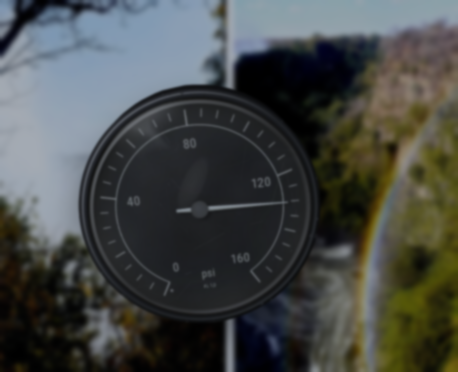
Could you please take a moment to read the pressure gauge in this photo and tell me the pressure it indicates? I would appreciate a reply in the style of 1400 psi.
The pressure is 130 psi
